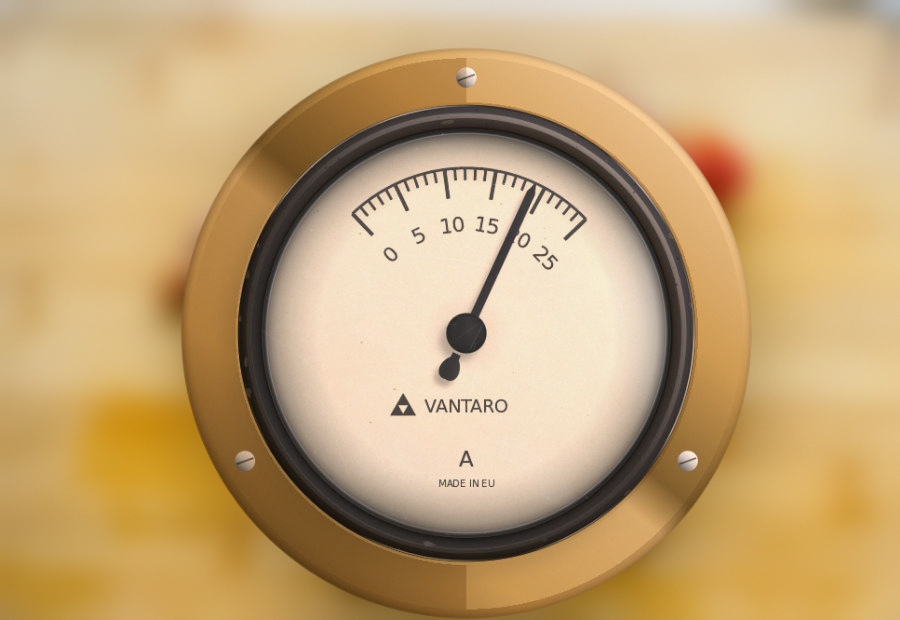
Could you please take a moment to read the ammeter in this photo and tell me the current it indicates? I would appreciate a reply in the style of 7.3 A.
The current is 19 A
